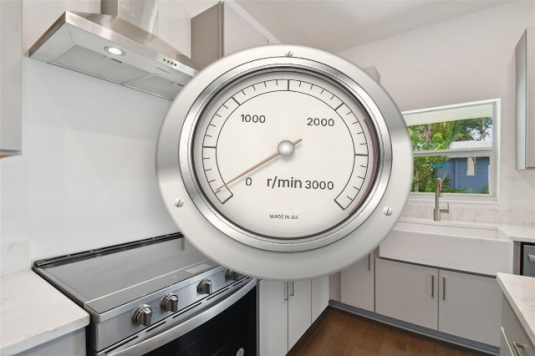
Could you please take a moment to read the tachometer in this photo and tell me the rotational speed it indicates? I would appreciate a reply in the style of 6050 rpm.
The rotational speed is 100 rpm
